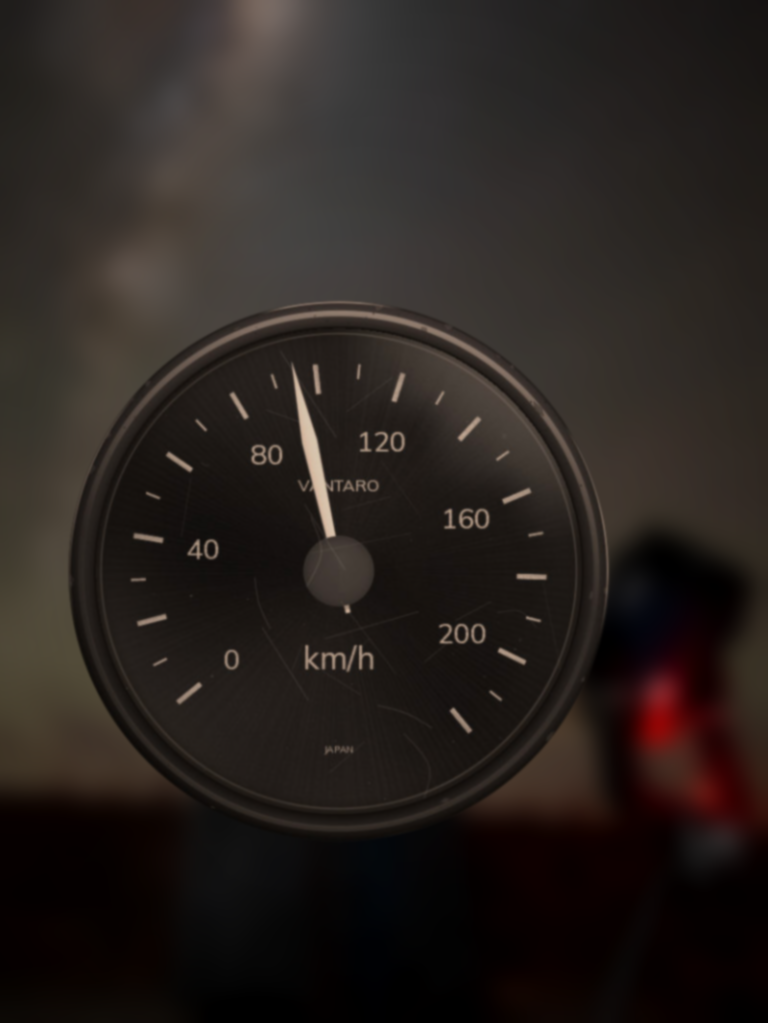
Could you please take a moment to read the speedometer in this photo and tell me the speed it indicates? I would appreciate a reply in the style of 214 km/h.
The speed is 95 km/h
